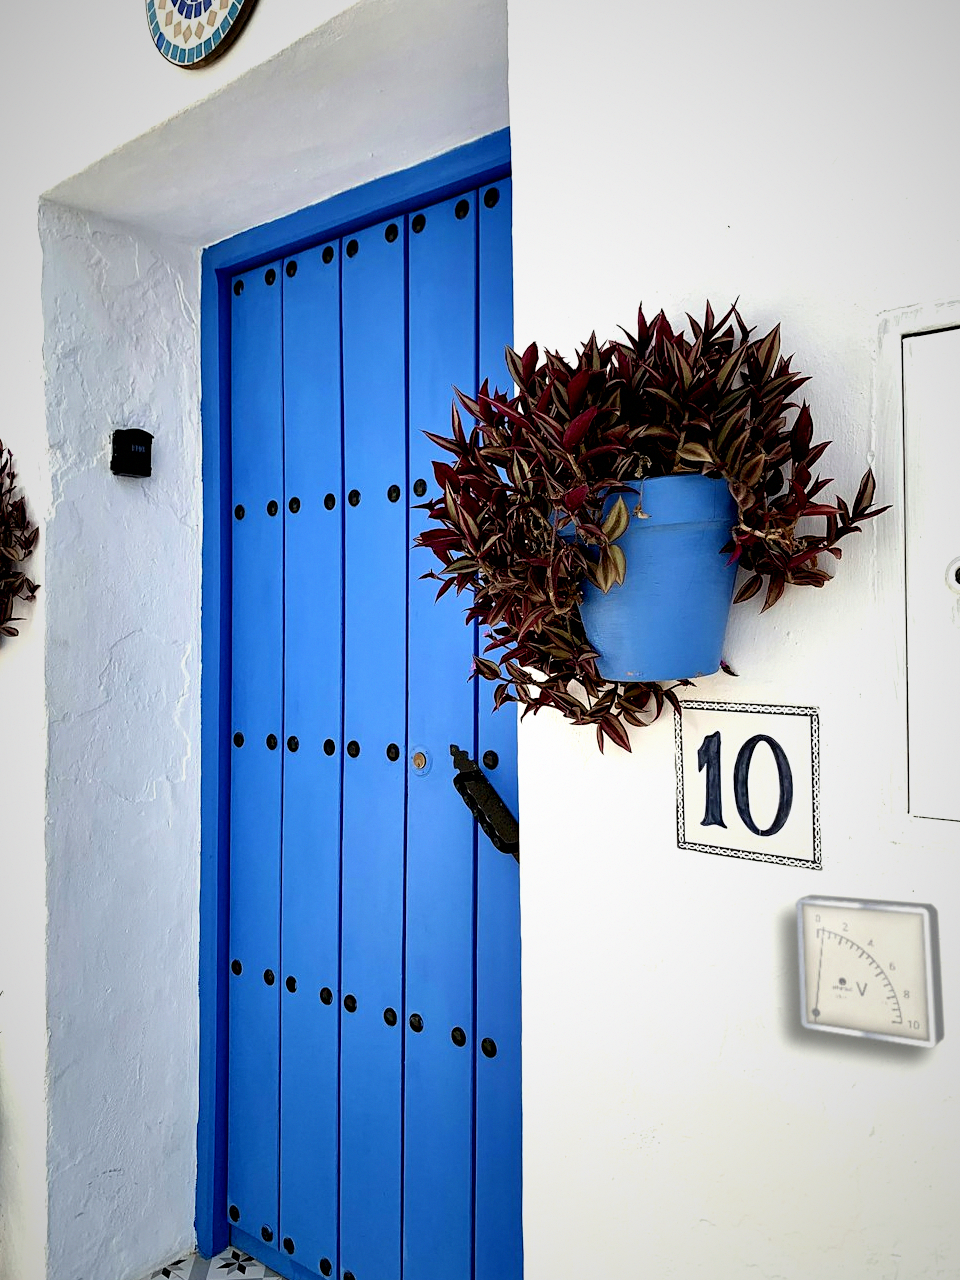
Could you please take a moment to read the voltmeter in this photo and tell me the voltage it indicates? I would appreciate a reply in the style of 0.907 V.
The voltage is 0.5 V
